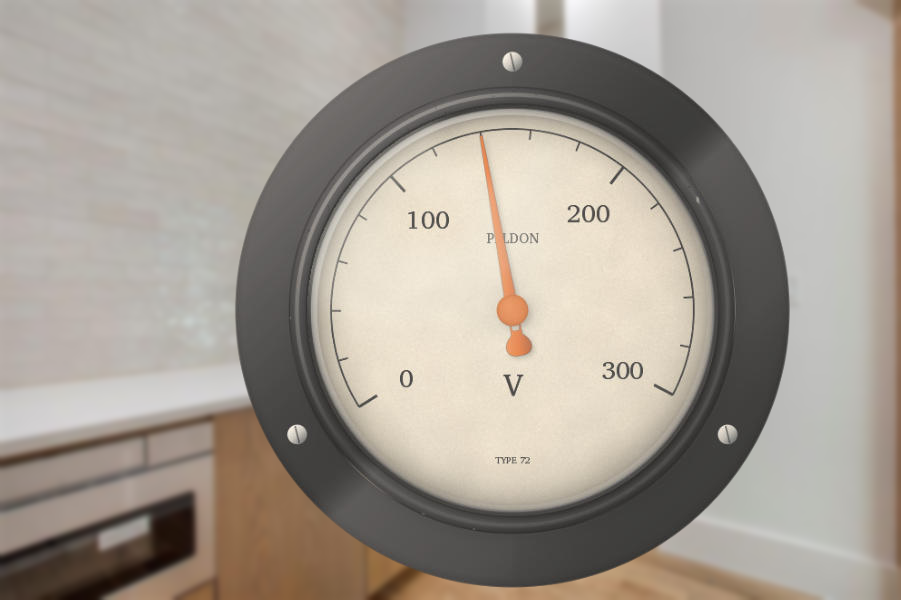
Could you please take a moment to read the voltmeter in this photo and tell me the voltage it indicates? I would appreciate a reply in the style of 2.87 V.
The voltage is 140 V
